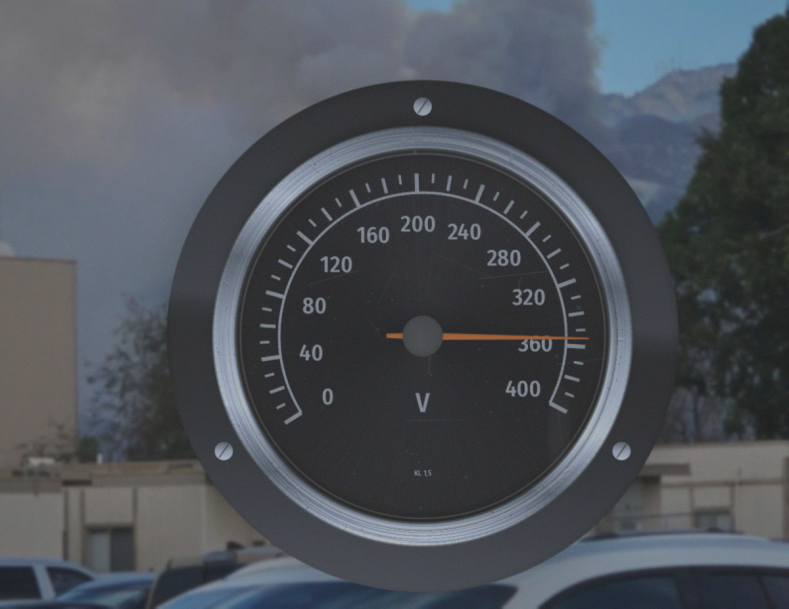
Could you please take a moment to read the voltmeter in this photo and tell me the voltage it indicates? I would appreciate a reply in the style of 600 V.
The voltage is 355 V
